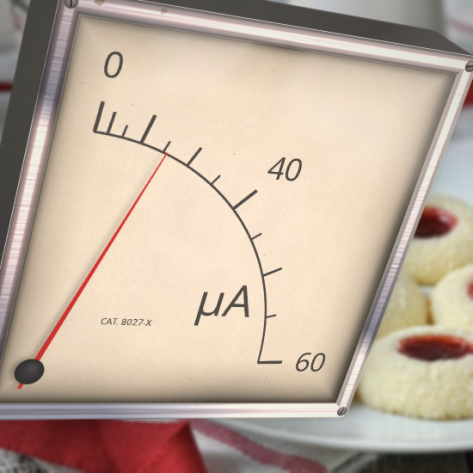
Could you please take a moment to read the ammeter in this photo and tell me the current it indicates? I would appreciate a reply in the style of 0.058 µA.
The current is 25 µA
